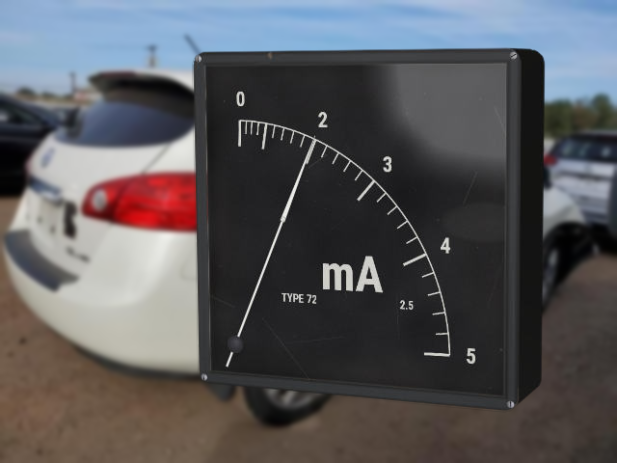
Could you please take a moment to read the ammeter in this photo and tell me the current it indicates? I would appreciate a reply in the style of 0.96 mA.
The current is 2 mA
